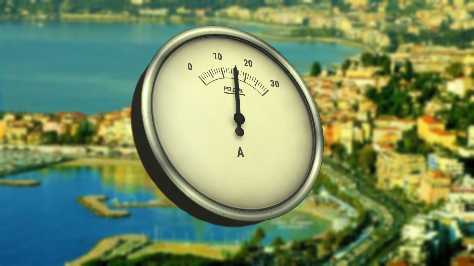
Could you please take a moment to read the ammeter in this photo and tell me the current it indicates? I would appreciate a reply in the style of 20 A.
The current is 15 A
